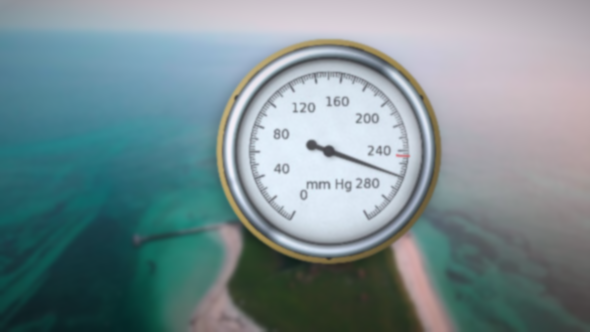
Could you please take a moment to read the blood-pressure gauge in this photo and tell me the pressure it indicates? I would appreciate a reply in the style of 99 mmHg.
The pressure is 260 mmHg
